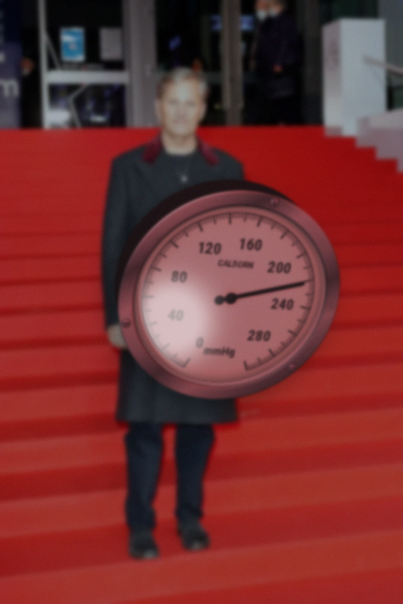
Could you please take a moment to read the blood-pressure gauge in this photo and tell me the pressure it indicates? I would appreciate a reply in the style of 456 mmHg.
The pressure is 220 mmHg
